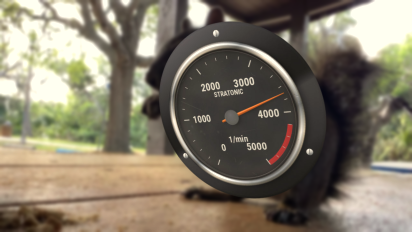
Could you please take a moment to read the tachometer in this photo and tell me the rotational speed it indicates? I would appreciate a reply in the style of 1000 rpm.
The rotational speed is 3700 rpm
